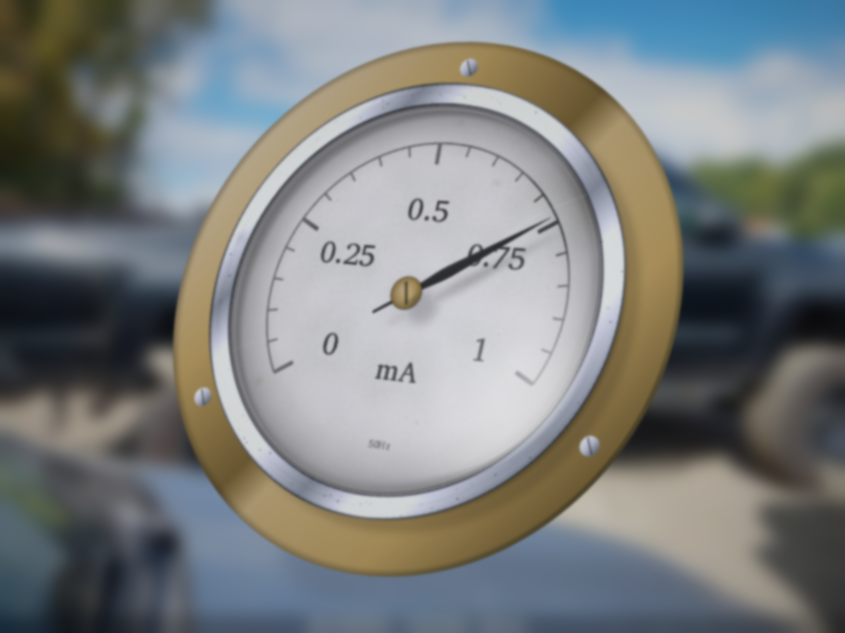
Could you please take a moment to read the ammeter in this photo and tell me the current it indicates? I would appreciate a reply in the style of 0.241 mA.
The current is 0.75 mA
